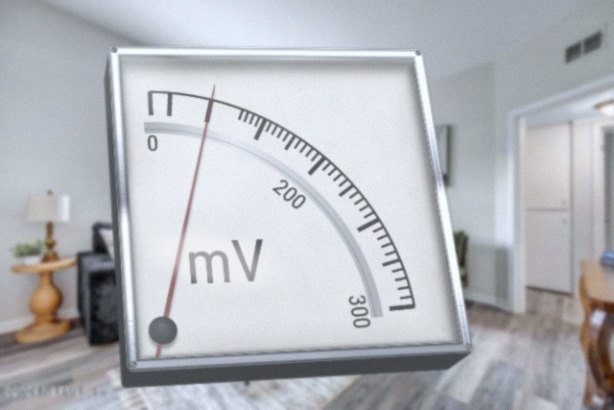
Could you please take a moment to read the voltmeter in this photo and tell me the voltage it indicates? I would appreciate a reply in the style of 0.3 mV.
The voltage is 100 mV
